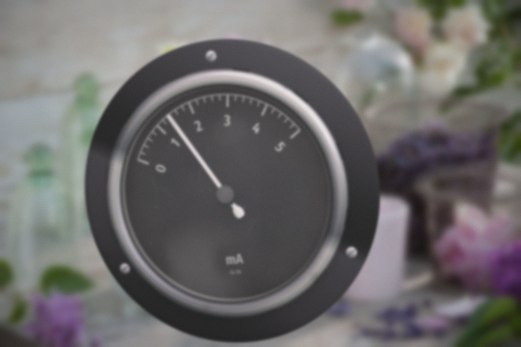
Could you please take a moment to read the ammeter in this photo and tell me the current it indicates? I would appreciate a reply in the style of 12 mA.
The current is 1.4 mA
